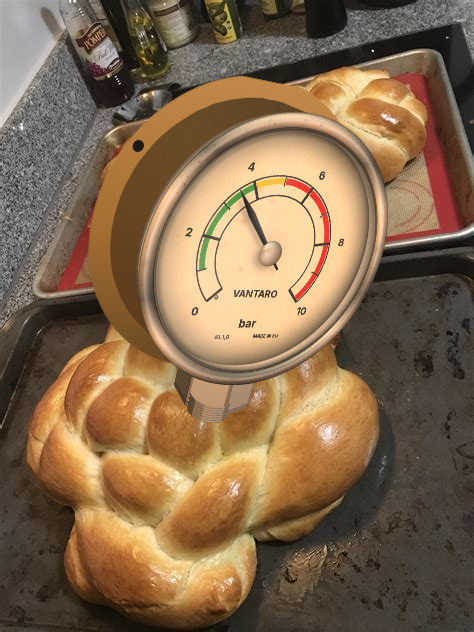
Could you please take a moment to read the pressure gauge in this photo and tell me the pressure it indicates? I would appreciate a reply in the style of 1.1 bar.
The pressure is 3.5 bar
